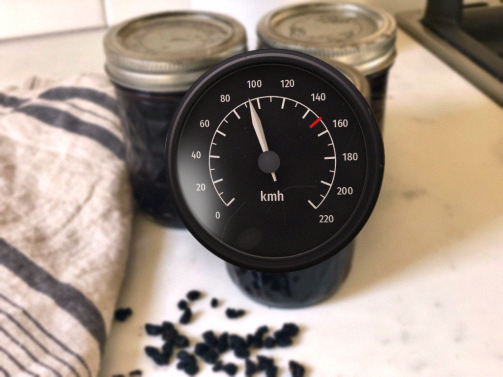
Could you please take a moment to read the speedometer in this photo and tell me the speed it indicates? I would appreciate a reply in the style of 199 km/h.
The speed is 95 km/h
